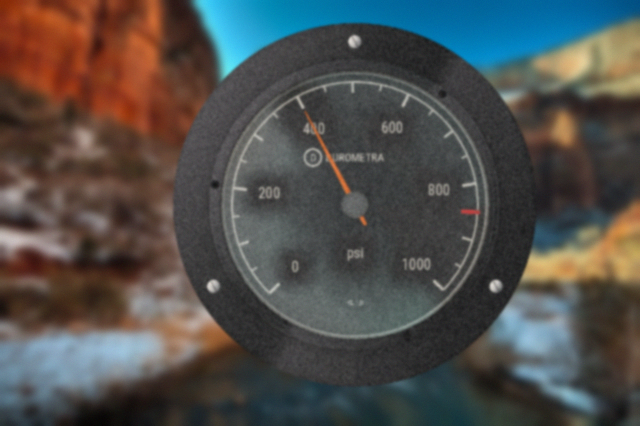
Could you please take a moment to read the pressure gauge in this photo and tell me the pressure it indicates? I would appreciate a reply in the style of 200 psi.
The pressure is 400 psi
